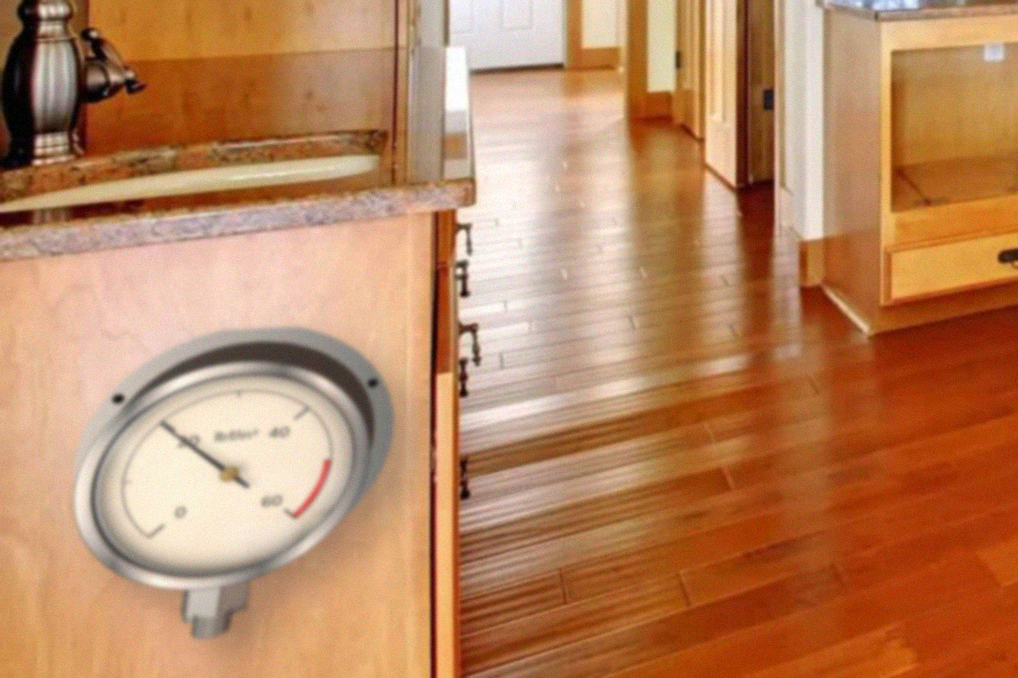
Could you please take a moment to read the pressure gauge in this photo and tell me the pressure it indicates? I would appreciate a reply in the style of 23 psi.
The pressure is 20 psi
